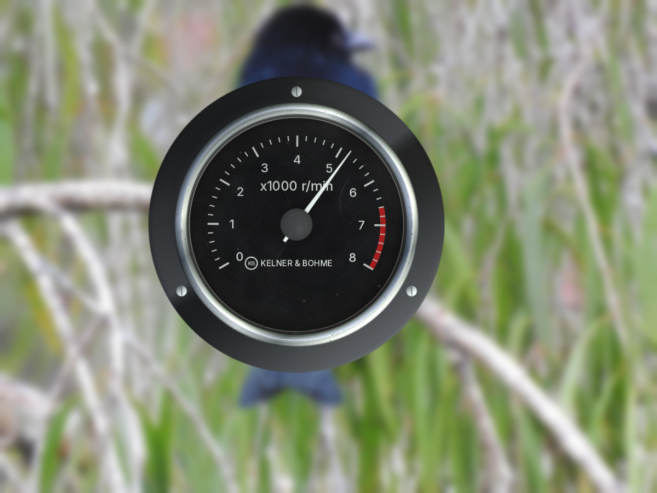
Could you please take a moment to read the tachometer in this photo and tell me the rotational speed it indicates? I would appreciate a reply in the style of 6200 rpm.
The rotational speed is 5200 rpm
